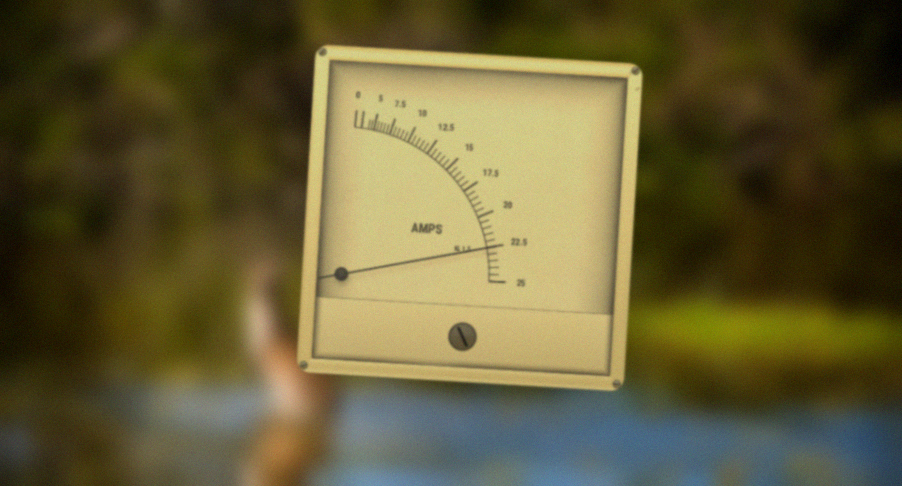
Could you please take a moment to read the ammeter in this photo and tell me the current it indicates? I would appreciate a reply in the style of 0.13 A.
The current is 22.5 A
